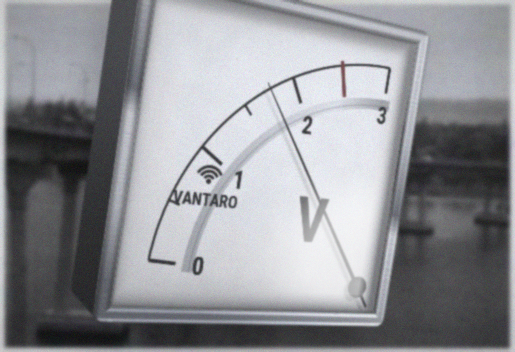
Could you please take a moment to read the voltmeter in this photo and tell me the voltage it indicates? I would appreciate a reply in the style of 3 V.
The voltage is 1.75 V
